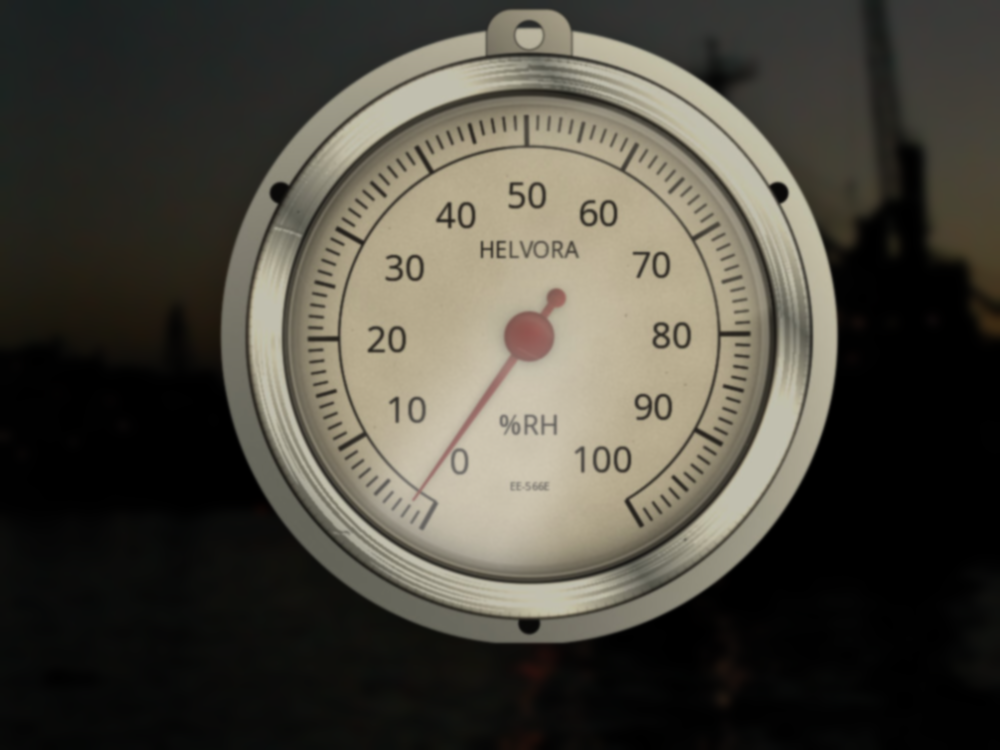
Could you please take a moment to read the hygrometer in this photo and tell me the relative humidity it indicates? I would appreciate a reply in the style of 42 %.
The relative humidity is 2 %
